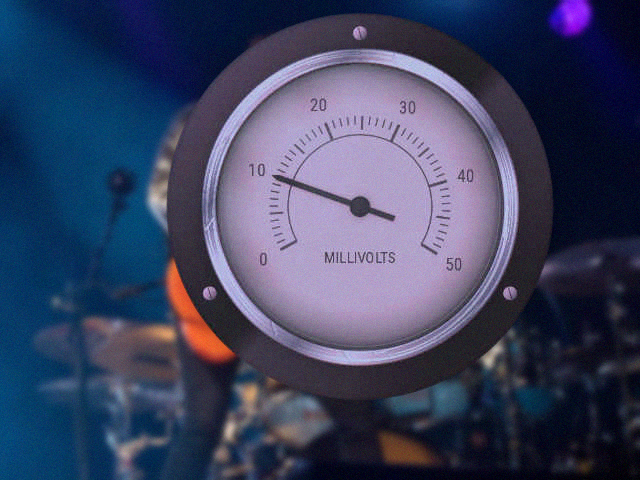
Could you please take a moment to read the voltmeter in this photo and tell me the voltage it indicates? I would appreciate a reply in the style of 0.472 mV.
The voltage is 10 mV
